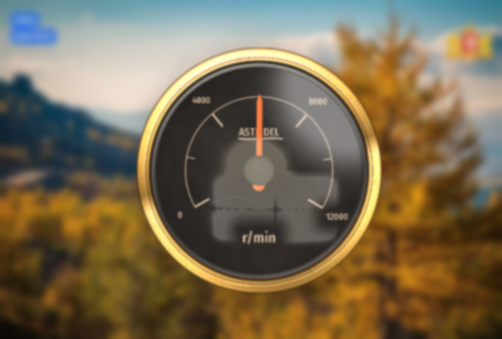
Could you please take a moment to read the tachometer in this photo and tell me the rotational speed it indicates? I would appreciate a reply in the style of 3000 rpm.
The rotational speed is 6000 rpm
